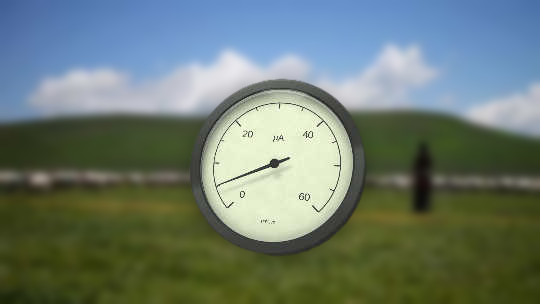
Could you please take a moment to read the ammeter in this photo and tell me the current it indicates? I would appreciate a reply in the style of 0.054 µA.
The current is 5 µA
